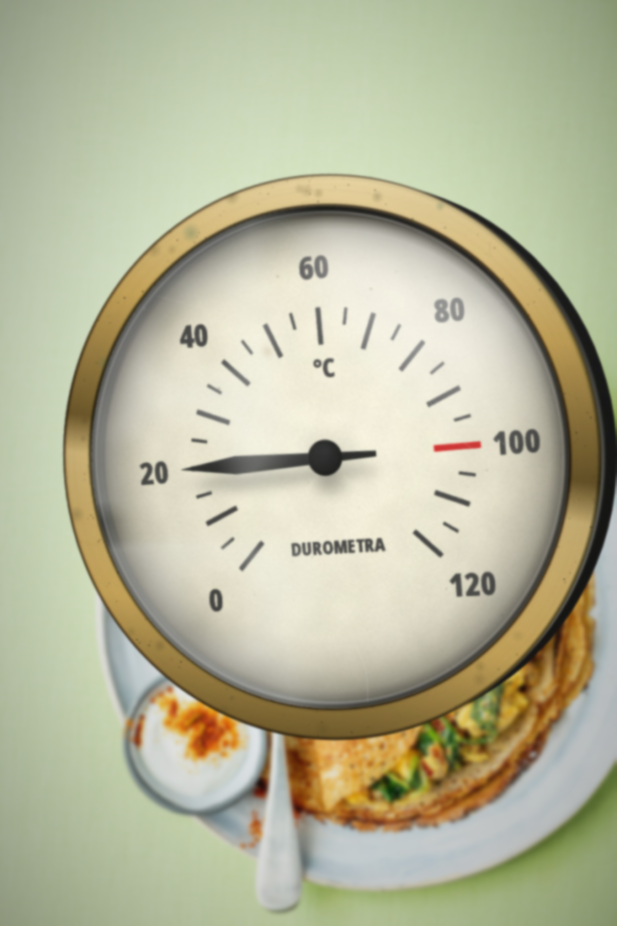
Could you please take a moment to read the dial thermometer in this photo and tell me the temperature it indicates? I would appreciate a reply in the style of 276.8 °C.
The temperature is 20 °C
